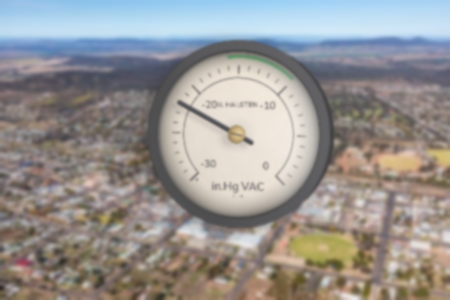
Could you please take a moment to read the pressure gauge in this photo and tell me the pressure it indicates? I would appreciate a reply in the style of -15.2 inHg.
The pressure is -22 inHg
